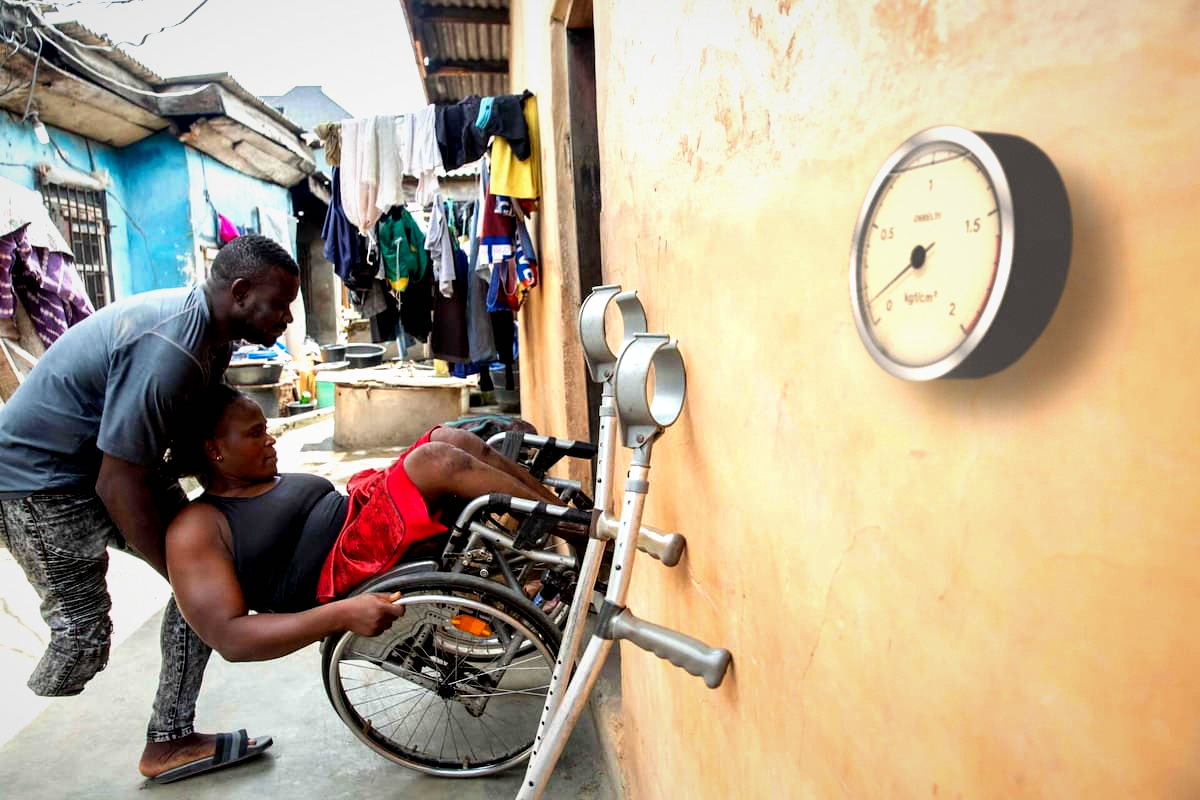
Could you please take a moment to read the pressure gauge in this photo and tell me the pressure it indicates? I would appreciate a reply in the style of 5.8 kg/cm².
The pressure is 0.1 kg/cm²
